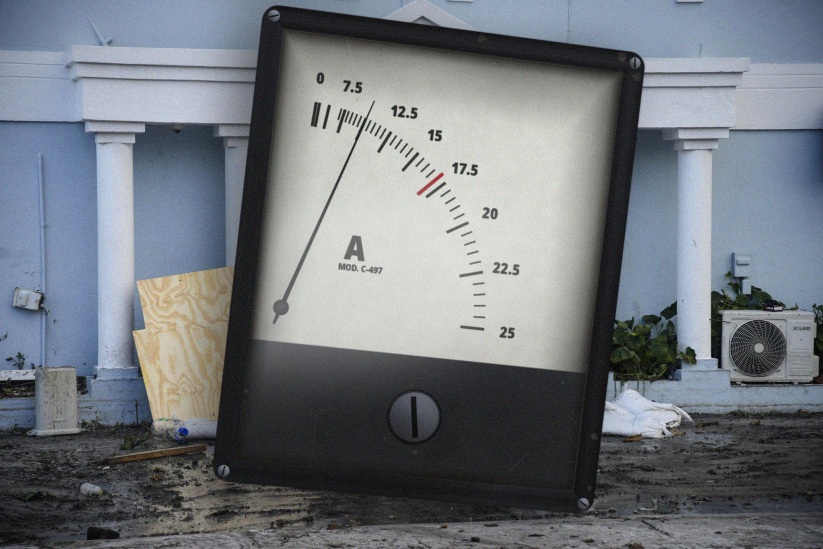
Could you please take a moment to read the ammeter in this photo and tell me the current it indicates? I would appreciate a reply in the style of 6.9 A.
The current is 10 A
